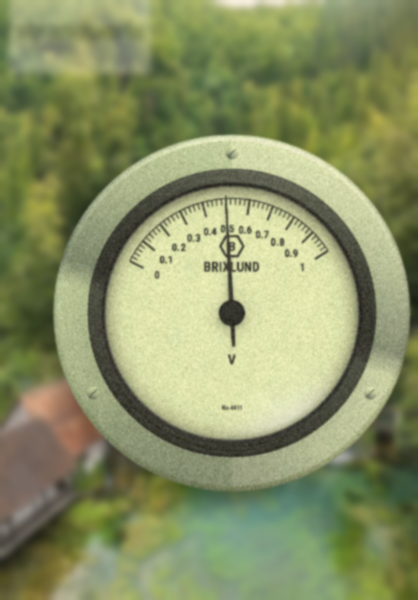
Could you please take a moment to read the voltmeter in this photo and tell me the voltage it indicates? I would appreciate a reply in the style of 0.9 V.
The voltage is 0.5 V
